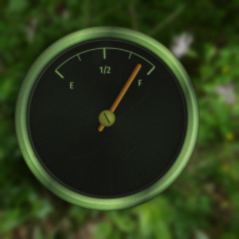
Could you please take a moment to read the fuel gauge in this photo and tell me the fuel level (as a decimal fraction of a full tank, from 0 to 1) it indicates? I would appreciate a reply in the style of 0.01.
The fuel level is 0.875
